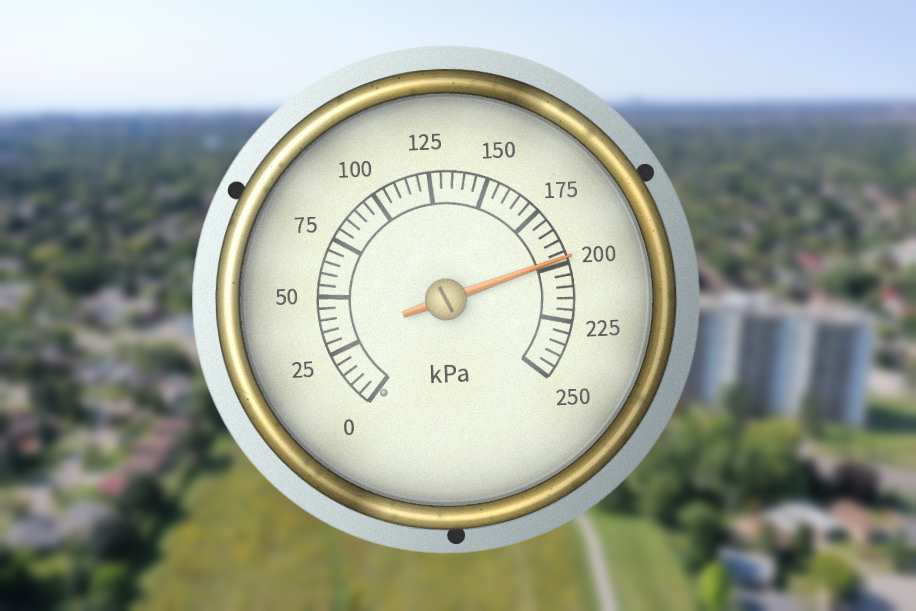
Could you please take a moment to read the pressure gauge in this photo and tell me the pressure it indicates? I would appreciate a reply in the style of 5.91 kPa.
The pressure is 197.5 kPa
